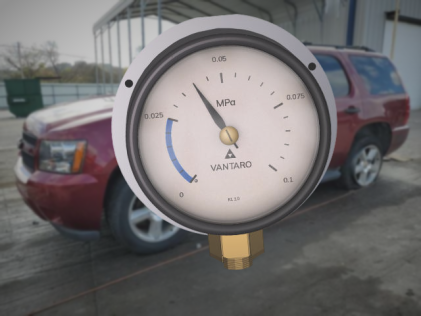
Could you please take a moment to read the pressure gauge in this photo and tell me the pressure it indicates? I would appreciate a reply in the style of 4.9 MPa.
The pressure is 0.04 MPa
